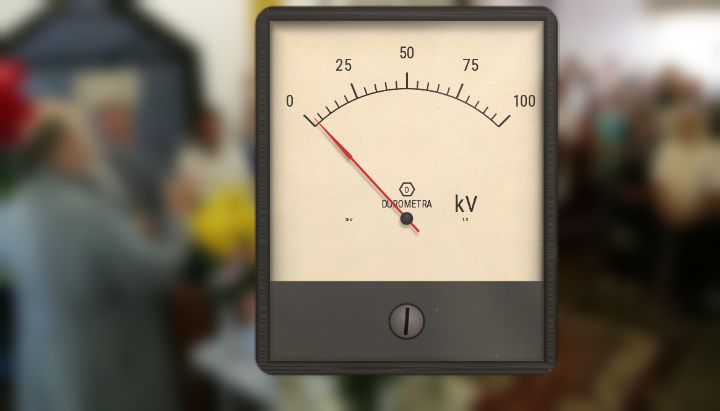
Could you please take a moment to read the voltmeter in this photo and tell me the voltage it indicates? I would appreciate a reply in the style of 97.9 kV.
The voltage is 2.5 kV
